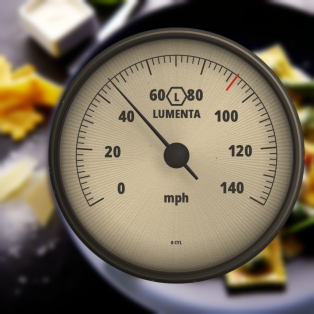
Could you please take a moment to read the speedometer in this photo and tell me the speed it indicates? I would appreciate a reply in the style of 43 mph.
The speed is 46 mph
